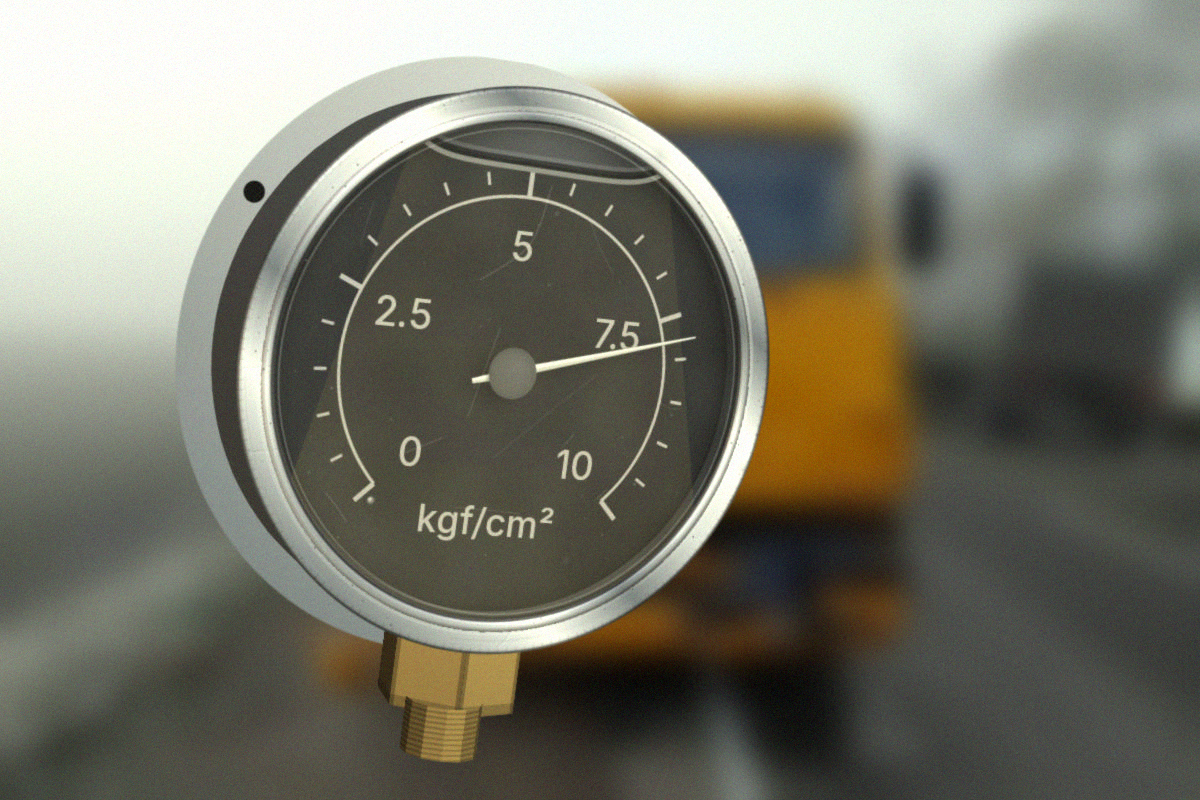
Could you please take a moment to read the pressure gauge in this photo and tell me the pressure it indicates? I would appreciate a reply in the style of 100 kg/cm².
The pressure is 7.75 kg/cm²
